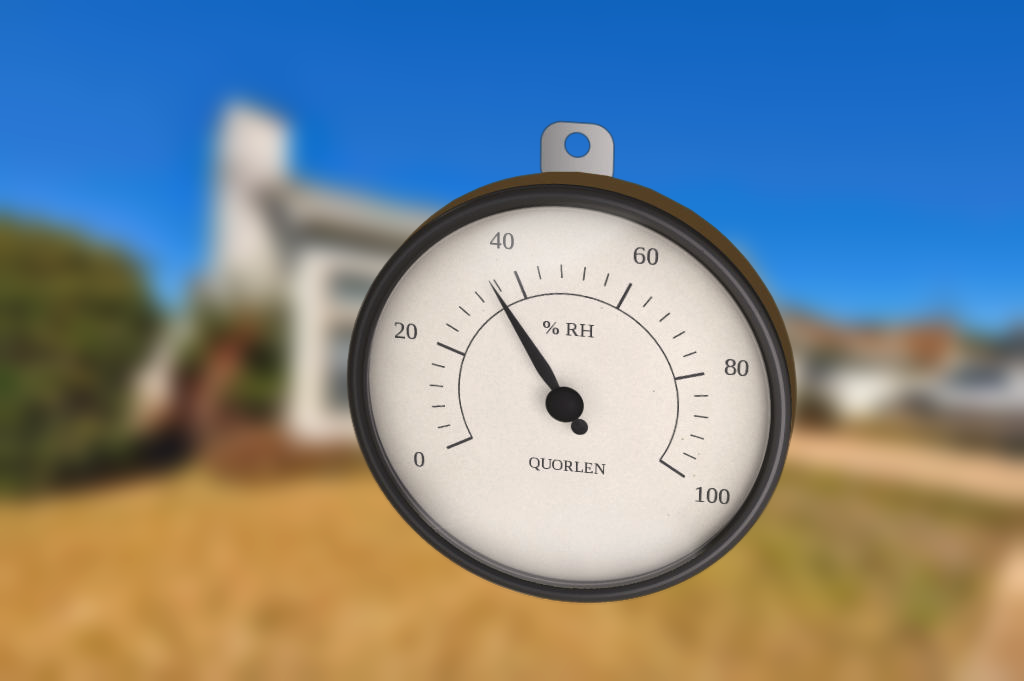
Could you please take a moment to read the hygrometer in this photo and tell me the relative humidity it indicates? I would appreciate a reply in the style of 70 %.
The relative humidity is 36 %
